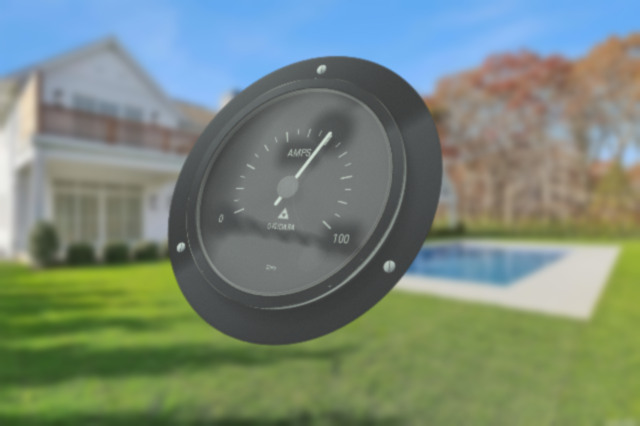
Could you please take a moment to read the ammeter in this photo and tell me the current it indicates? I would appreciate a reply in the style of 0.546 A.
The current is 60 A
